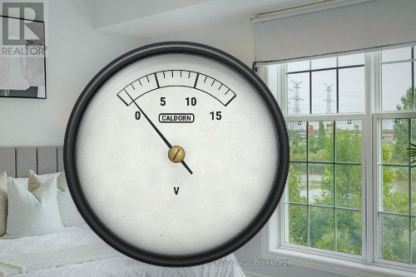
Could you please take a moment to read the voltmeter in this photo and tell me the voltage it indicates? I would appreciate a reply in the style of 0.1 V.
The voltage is 1 V
